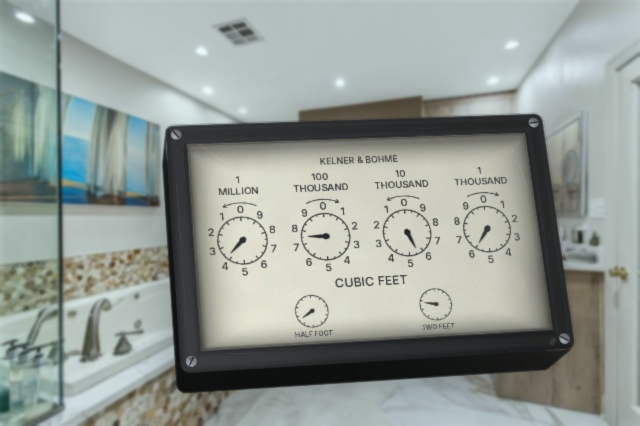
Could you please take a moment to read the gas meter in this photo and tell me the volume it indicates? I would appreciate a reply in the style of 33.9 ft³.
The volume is 375600 ft³
